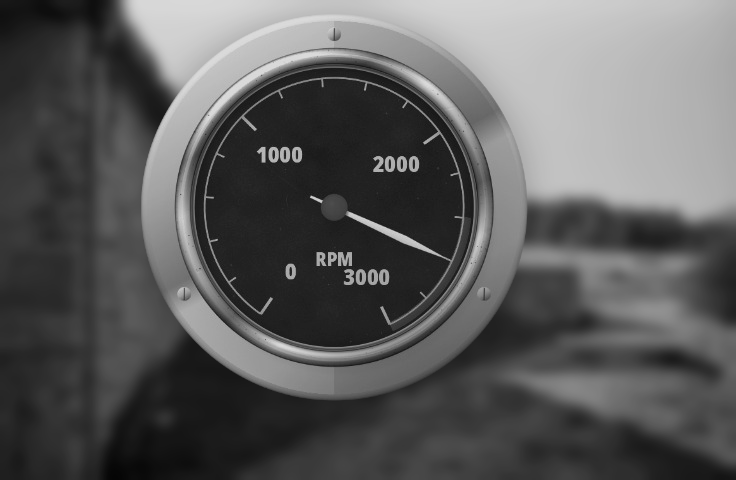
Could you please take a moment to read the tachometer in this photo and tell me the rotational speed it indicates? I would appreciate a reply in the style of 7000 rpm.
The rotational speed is 2600 rpm
